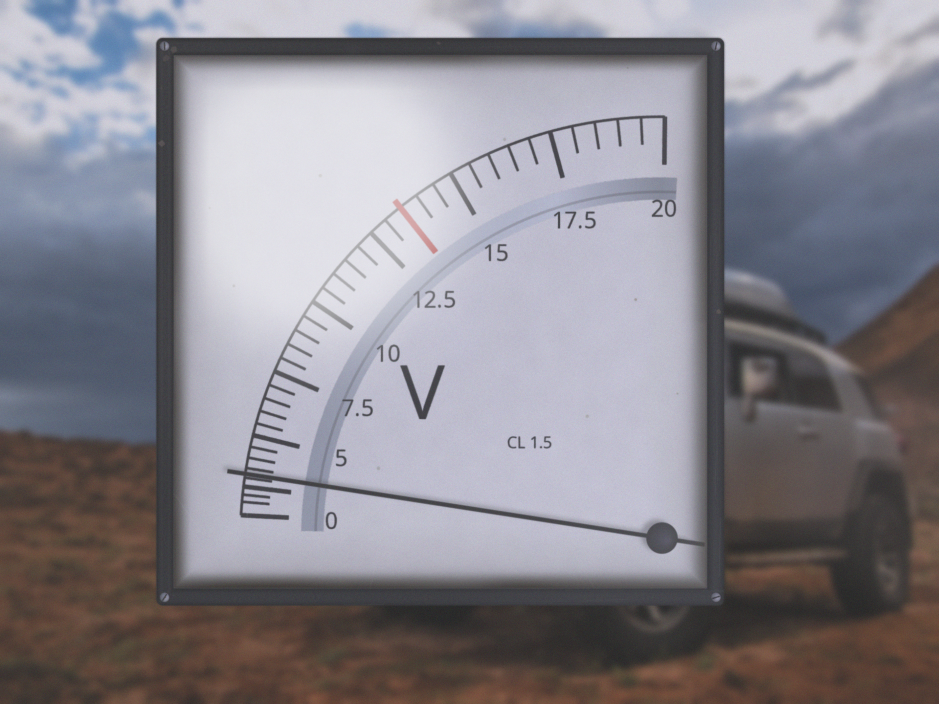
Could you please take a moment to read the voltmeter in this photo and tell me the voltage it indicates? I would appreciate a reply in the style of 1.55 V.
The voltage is 3.25 V
